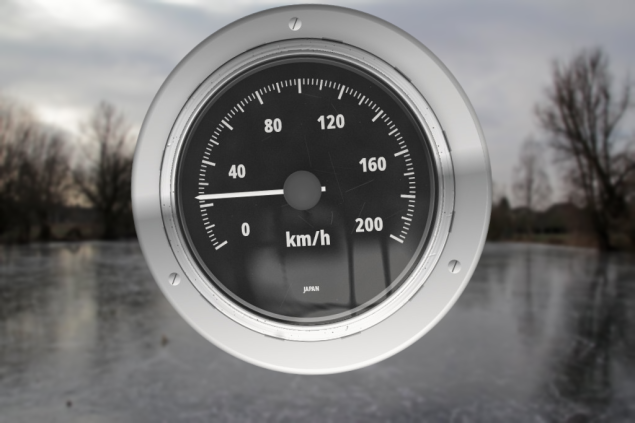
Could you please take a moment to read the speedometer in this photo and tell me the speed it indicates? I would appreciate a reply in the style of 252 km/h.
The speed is 24 km/h
